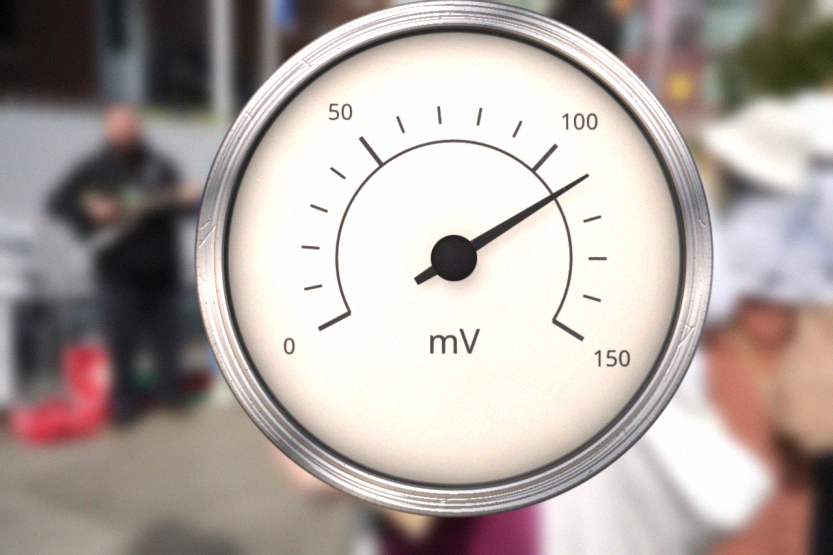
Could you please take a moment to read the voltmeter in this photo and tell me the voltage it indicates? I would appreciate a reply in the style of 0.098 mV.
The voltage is 110 mV
